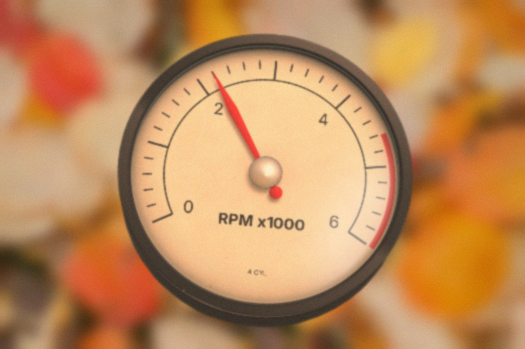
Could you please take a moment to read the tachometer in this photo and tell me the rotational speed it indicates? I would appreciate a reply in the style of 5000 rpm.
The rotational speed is 2200 rpm
